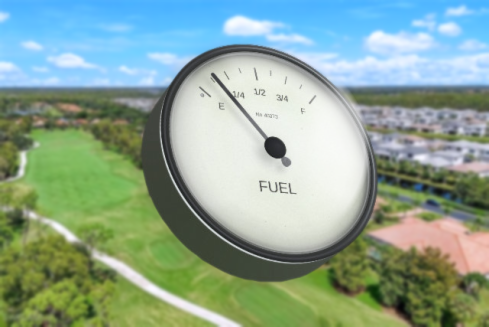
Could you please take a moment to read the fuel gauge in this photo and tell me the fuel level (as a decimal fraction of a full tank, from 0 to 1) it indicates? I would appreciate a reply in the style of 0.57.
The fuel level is 0.125
